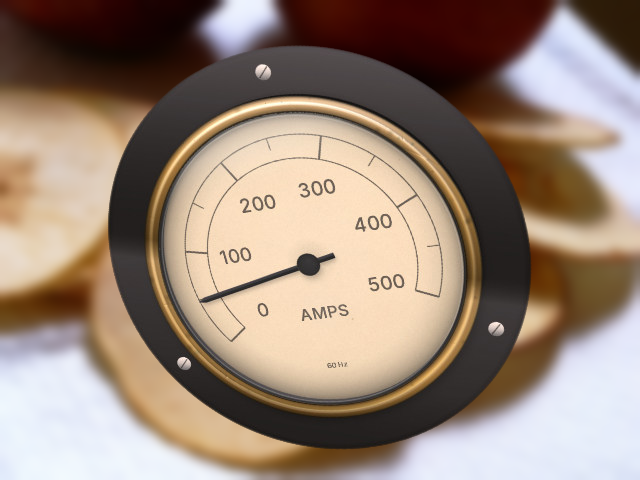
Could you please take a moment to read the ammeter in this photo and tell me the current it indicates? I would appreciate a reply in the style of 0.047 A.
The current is 50 A
